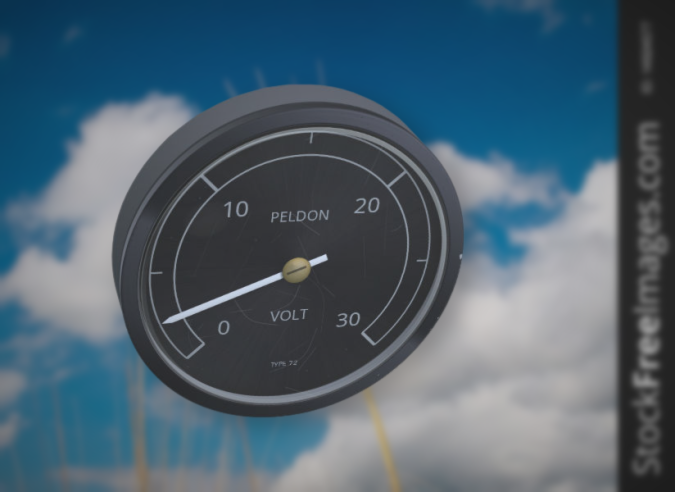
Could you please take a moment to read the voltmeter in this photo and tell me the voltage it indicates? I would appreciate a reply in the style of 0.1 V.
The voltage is 2.5 V
